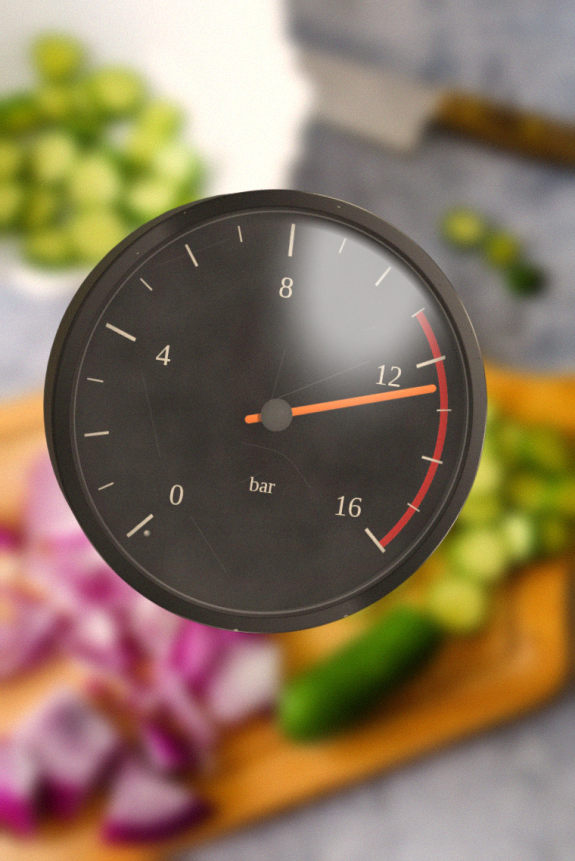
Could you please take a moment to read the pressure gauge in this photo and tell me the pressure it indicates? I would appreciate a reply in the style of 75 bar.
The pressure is 12.5 bar
